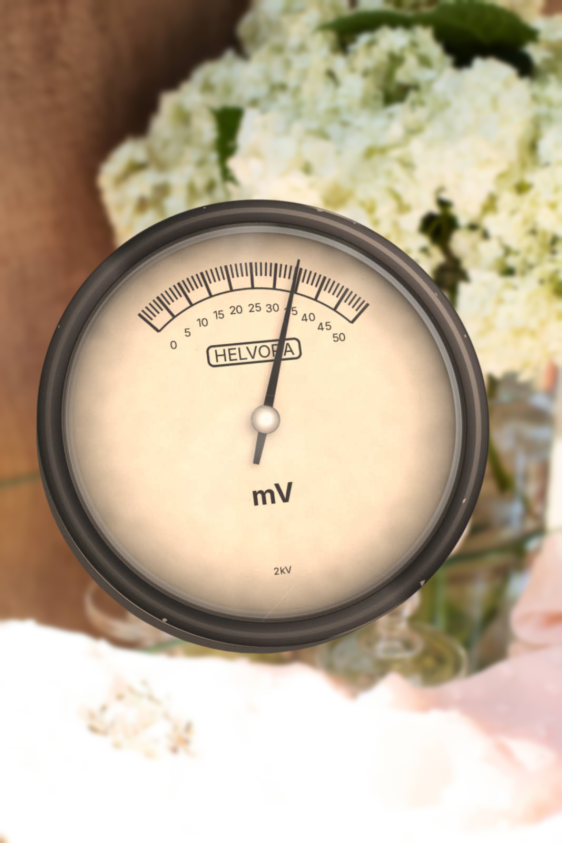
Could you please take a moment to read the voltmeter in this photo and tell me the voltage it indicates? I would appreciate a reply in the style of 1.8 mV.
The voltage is 34 mV
